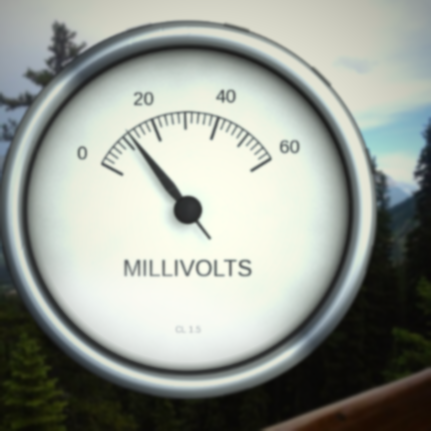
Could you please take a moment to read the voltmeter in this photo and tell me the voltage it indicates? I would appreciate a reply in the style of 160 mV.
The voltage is 12 mV
